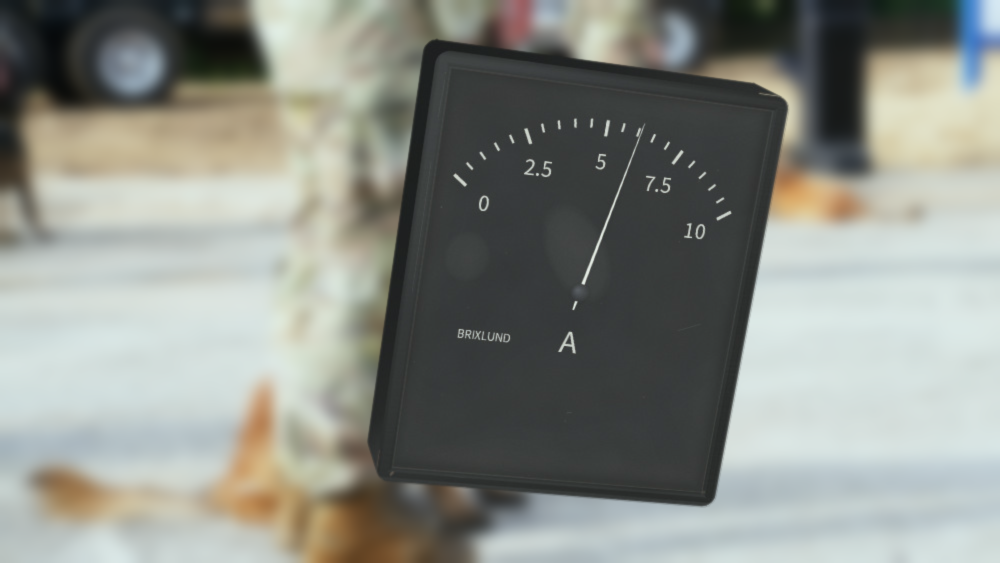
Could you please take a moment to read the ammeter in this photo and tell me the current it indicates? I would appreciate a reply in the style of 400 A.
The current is 6 A
